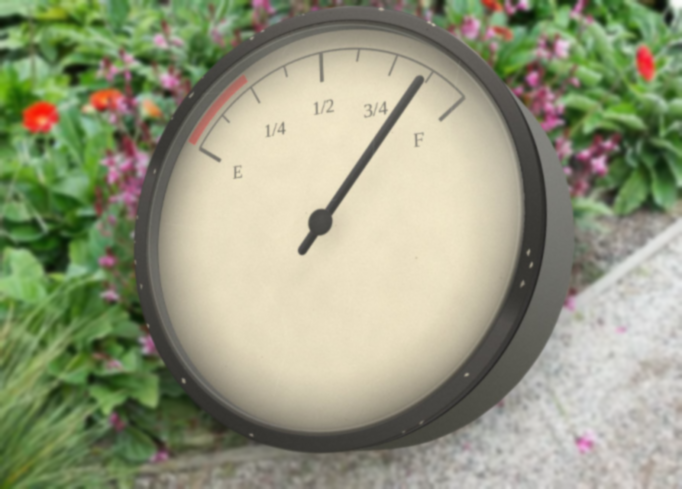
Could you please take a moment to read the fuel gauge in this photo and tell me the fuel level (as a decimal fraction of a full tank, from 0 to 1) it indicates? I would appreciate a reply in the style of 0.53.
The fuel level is 0.875
